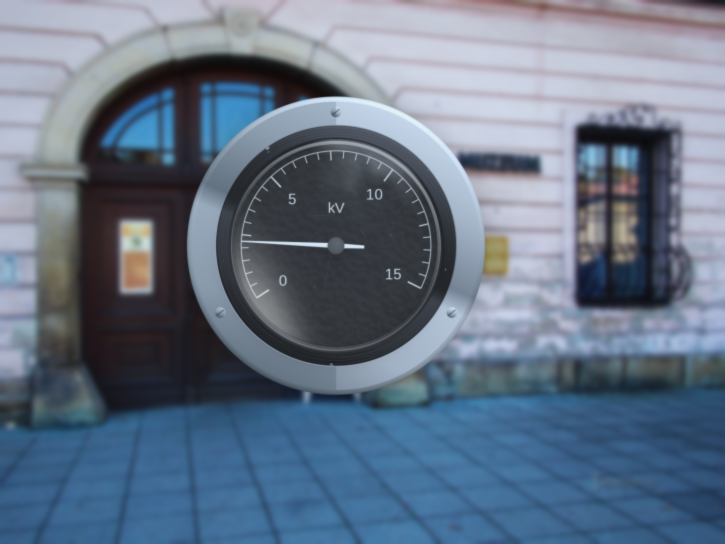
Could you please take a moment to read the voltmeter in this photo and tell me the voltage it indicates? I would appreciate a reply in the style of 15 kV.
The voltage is 2.25 kV
